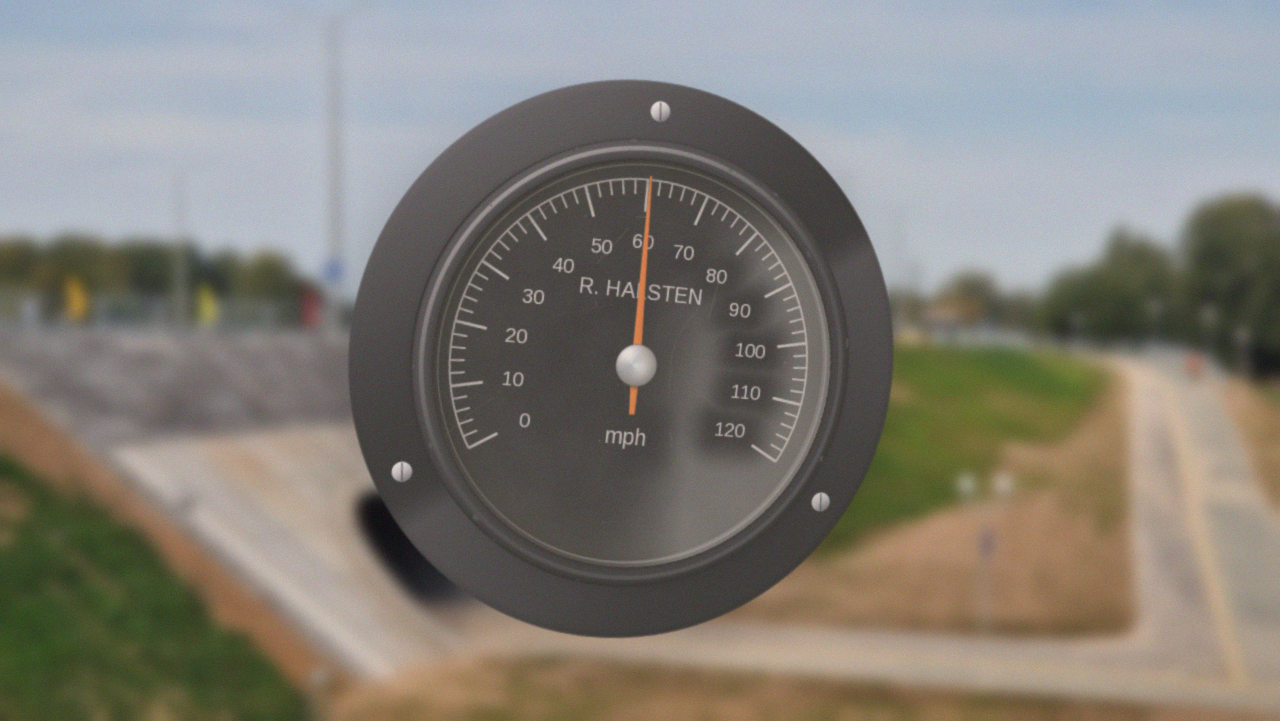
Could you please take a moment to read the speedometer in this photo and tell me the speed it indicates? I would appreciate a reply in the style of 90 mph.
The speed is 60 mph
